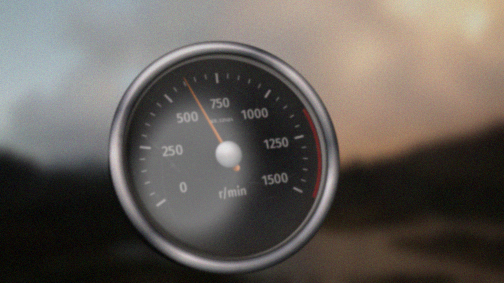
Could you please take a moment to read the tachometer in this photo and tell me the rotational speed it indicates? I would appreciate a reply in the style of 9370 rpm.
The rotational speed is 600 rpm
